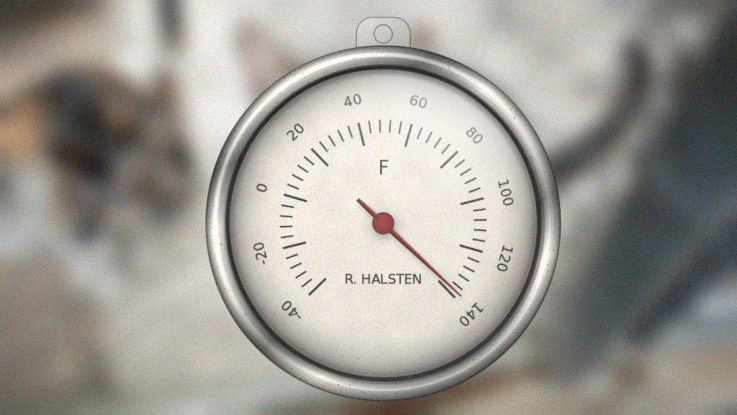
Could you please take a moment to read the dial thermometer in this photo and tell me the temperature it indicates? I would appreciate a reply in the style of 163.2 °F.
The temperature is 138 °F
